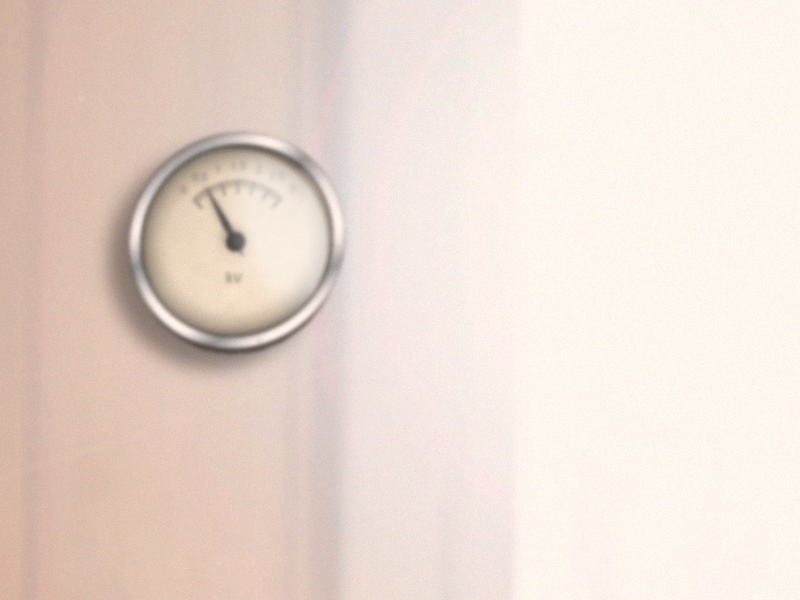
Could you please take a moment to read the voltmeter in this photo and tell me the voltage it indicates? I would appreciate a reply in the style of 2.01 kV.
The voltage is 0.5 kV
